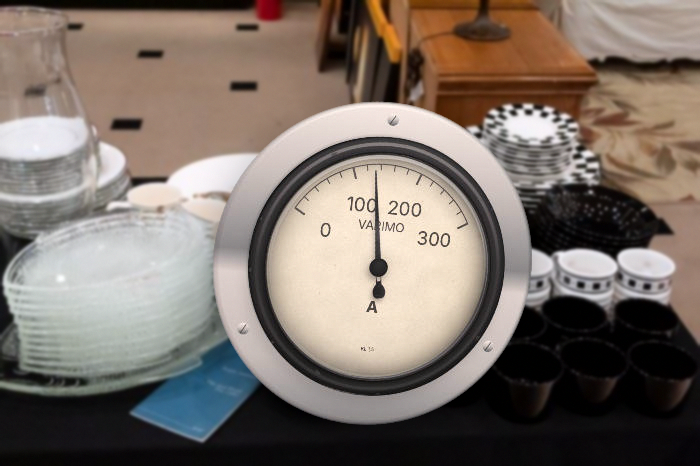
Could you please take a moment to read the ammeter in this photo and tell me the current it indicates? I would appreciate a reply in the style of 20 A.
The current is 130 A
